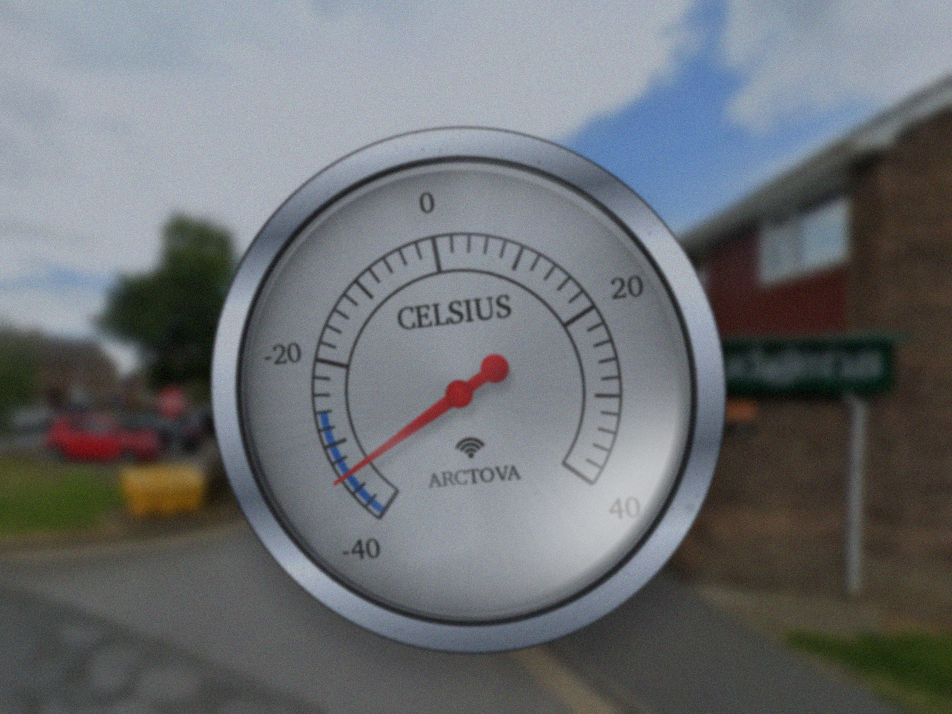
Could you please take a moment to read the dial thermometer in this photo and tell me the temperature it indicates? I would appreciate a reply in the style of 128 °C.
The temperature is -34 °C
